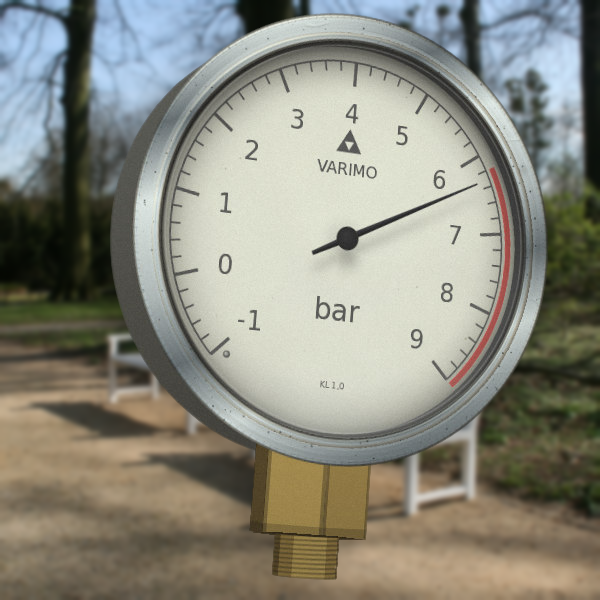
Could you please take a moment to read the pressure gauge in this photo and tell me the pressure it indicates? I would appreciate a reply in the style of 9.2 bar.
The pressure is 6.3 bar
